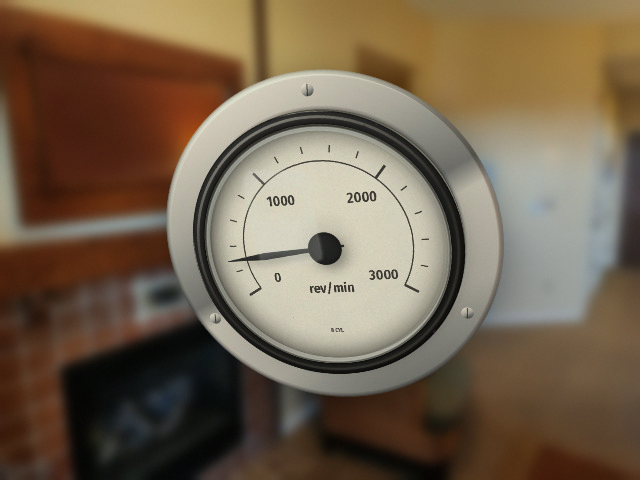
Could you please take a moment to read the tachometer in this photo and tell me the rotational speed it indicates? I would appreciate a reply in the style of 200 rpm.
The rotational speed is 300 rpm
